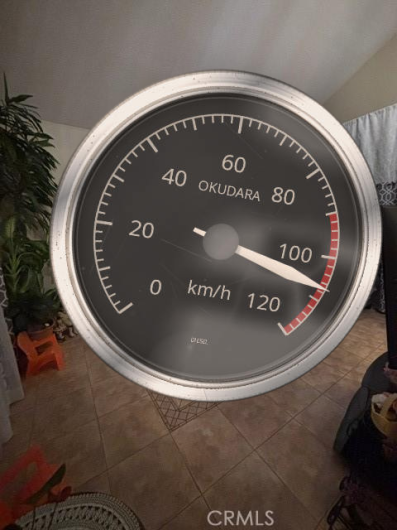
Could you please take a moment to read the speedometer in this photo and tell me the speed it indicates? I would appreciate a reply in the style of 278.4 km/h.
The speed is 107 km/h
